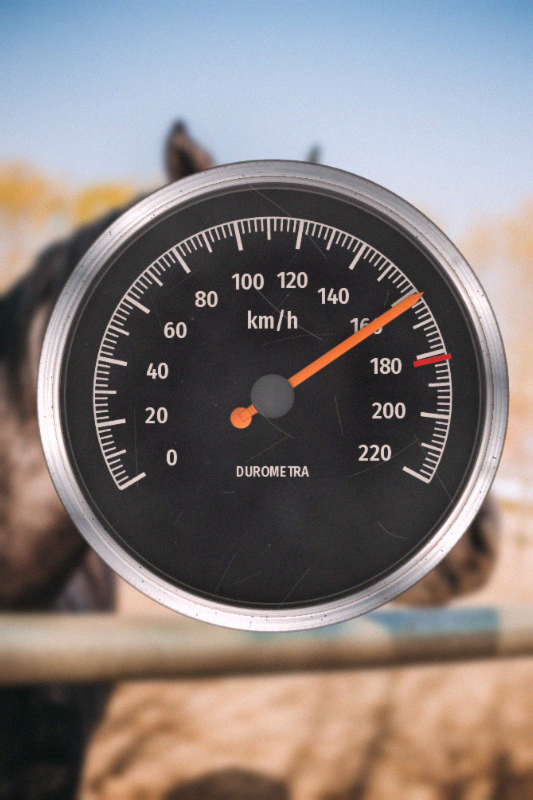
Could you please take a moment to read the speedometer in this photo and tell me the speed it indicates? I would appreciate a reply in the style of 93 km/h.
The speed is 162 km/h
